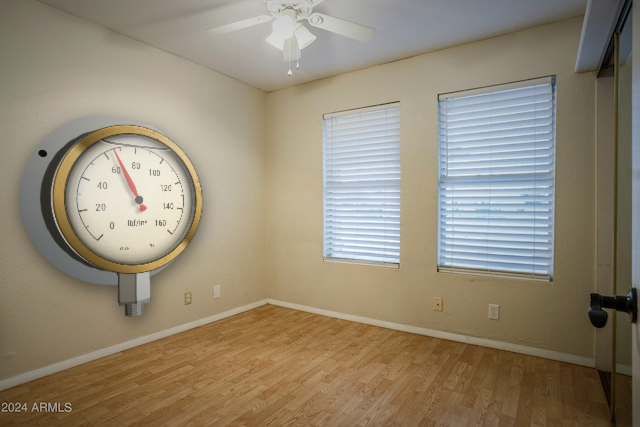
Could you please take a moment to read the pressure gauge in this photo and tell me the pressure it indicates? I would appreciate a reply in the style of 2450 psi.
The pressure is 65 psi
